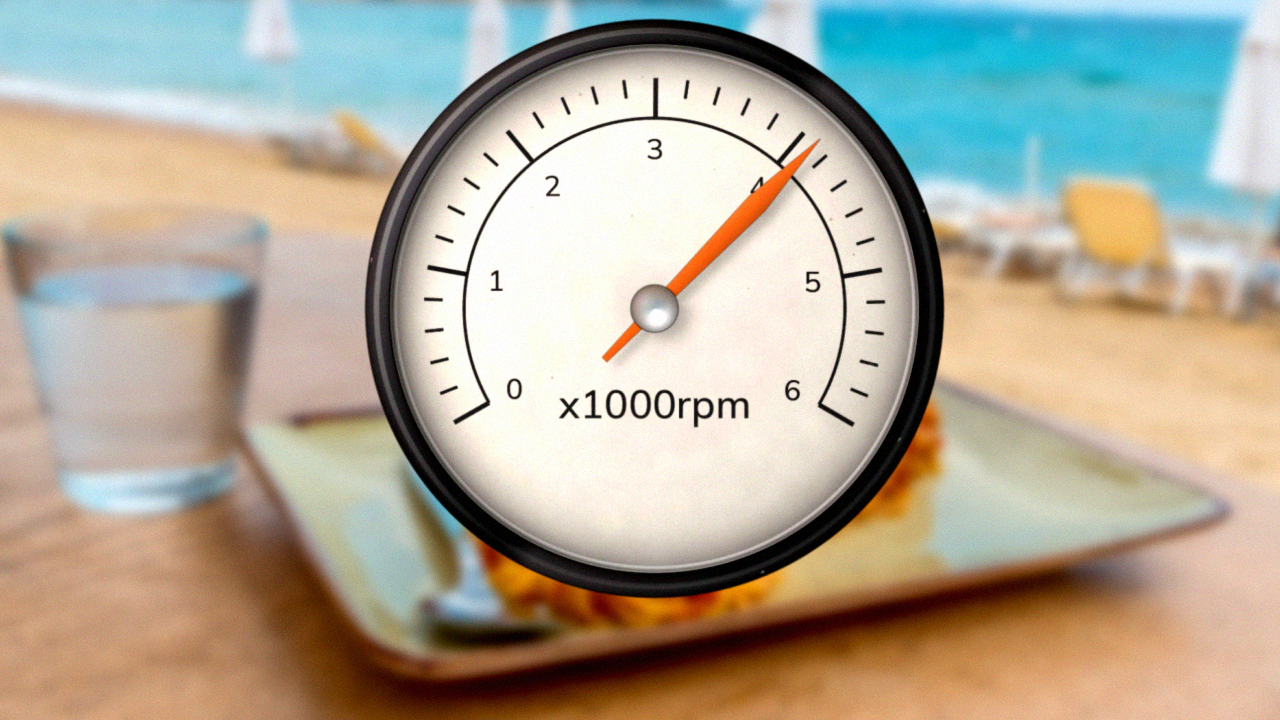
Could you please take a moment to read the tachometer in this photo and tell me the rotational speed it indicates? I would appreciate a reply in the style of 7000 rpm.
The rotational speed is 4100 rpm
